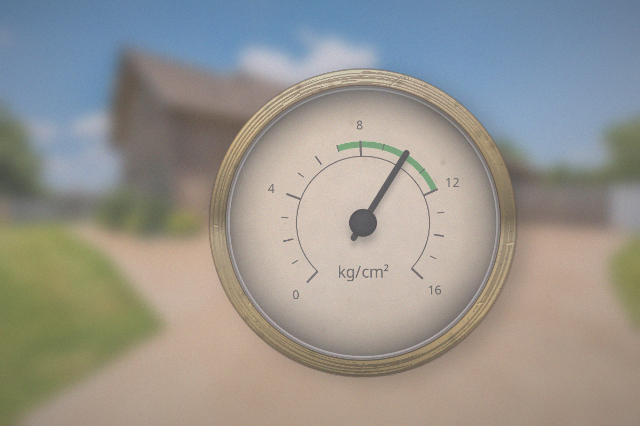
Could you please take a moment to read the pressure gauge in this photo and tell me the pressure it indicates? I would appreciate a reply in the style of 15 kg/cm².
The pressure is 10 kg/cm²
